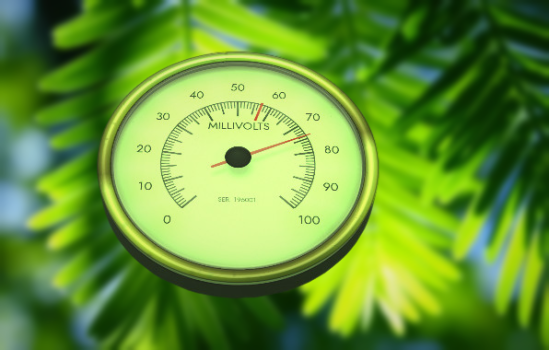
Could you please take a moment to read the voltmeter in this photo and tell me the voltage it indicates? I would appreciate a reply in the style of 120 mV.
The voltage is 75 mV
